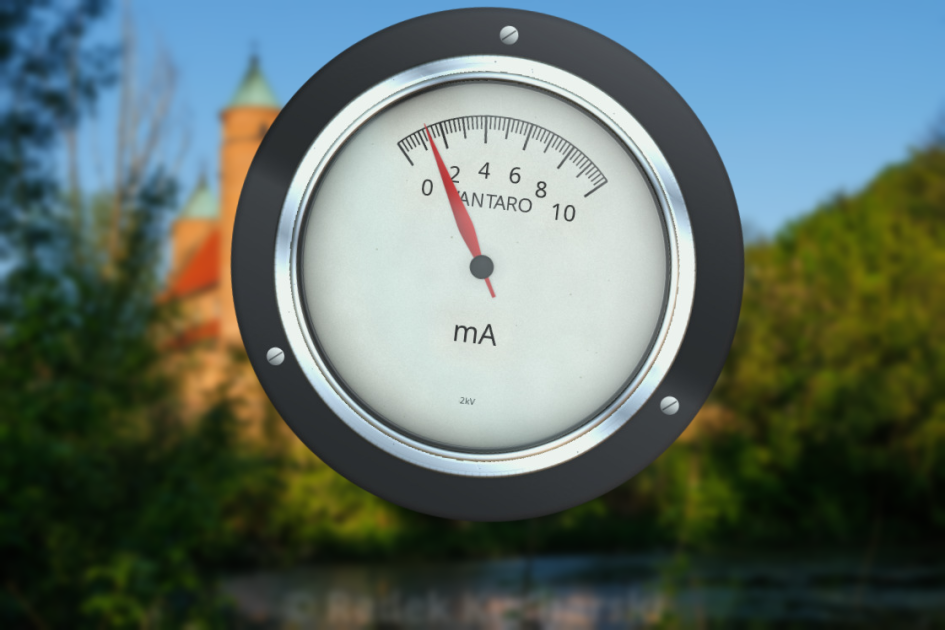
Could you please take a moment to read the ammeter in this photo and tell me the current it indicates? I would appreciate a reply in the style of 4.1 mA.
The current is 1.4 mA
